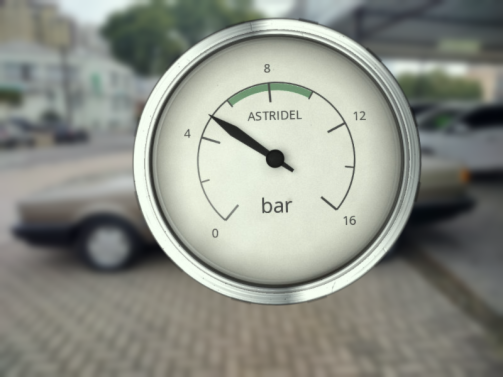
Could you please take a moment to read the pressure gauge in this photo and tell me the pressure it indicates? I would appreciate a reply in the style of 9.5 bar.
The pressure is 5 bar
